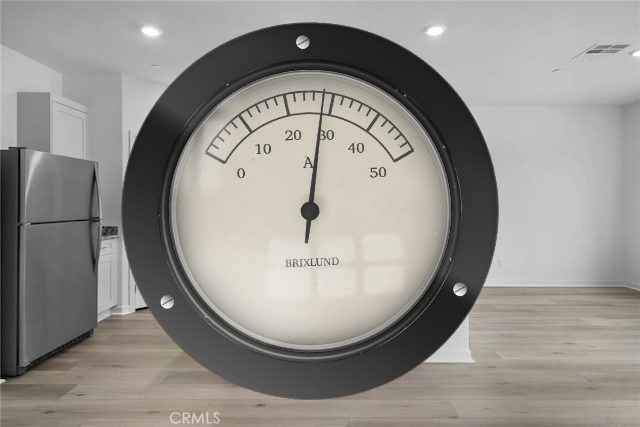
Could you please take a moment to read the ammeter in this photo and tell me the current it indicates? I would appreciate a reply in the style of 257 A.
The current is 28 A
